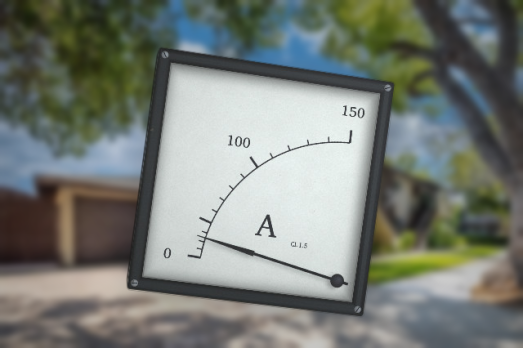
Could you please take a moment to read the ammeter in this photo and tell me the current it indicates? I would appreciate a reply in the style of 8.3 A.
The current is 35 A
